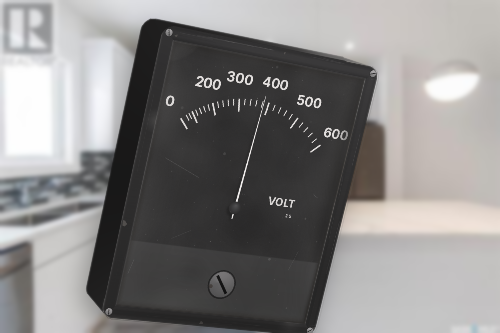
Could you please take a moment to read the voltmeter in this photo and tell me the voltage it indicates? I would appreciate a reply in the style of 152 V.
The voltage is 380 V
